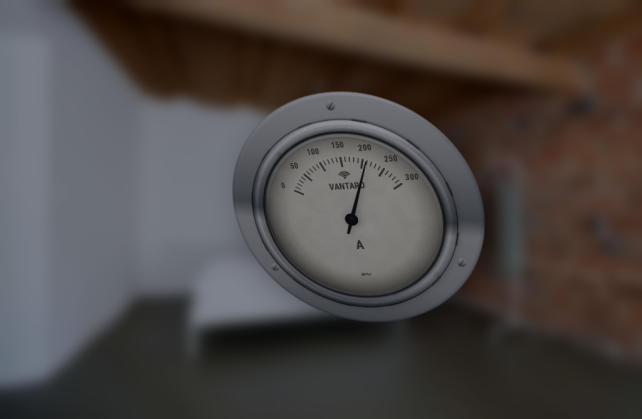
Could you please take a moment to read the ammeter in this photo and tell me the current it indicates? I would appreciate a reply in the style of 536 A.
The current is 210 A
